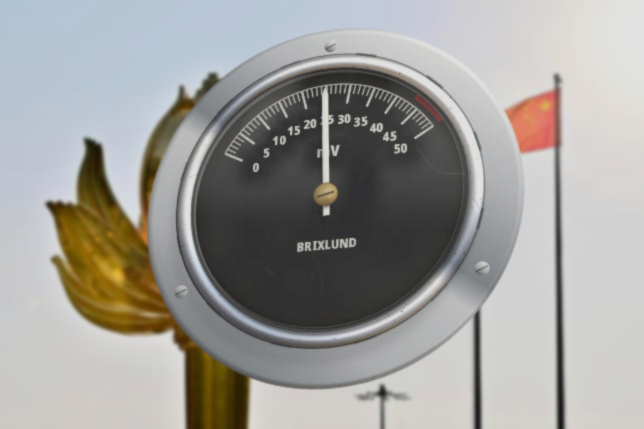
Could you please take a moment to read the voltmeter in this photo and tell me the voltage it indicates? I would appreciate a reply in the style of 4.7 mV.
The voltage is 25 mV
